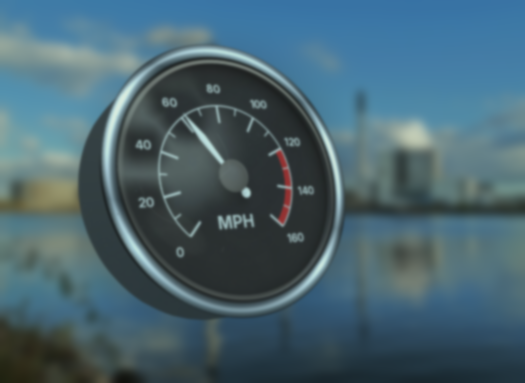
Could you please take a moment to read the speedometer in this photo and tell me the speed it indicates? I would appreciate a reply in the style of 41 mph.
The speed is 60 mph
